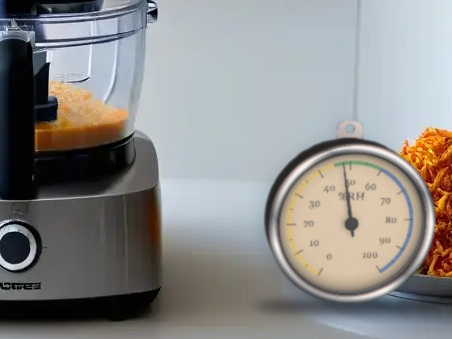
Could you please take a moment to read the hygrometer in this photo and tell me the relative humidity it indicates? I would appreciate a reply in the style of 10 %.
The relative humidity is 47.5 %
